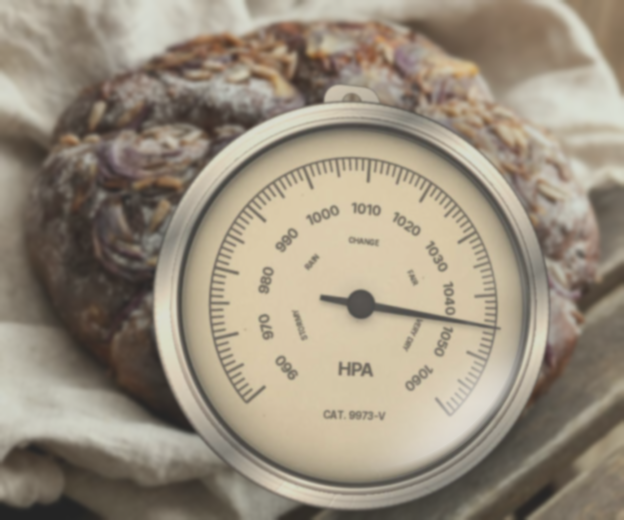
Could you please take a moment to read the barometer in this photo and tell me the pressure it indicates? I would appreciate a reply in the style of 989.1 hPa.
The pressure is 1045 hPa
